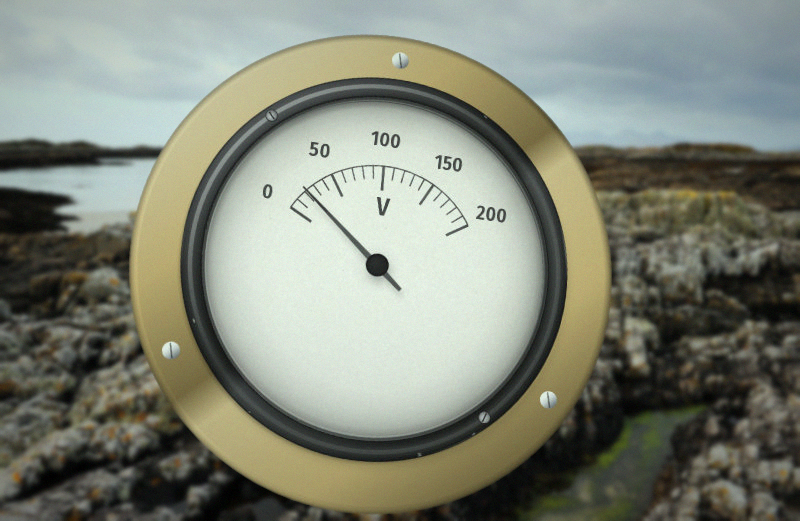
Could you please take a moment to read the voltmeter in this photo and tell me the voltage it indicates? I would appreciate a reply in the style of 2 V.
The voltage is 20 V
